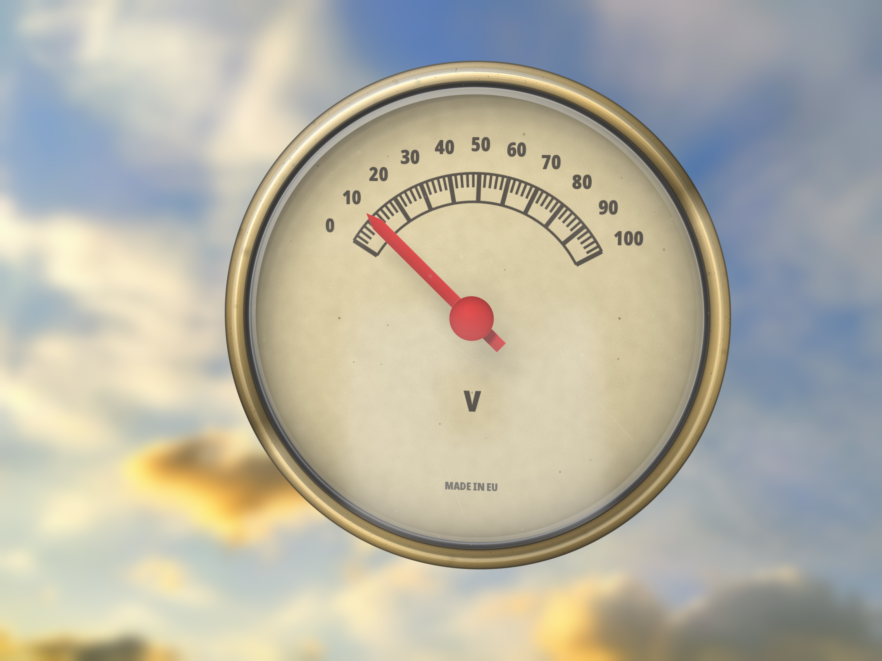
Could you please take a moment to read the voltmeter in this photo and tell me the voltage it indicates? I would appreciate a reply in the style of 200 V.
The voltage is 10 V
